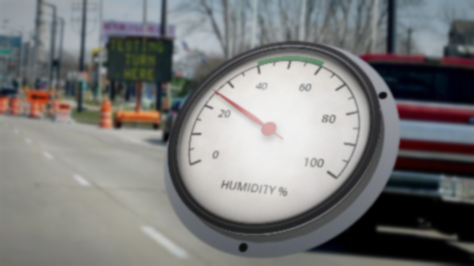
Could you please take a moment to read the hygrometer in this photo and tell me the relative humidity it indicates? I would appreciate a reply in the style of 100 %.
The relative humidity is 25 %
